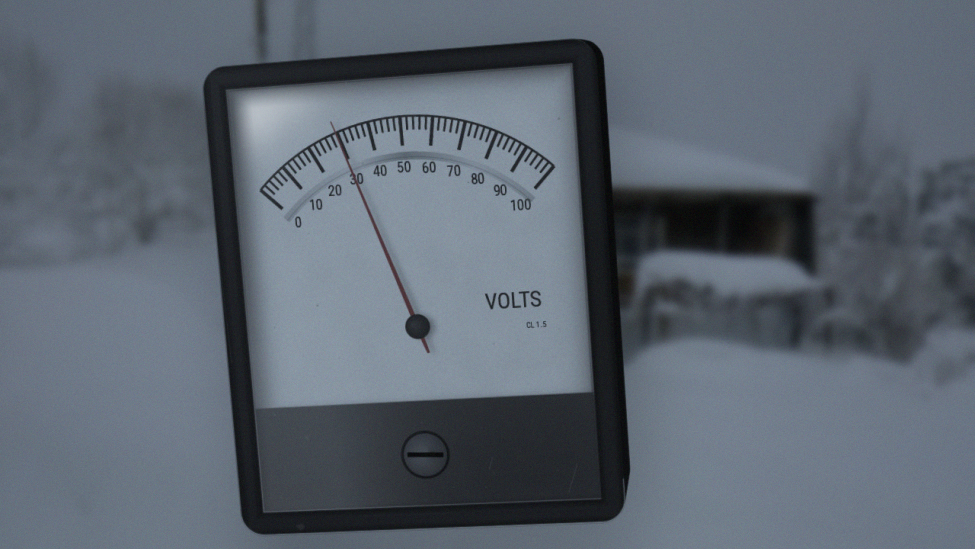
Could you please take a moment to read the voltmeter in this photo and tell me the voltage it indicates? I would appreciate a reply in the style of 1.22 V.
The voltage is 30 V
